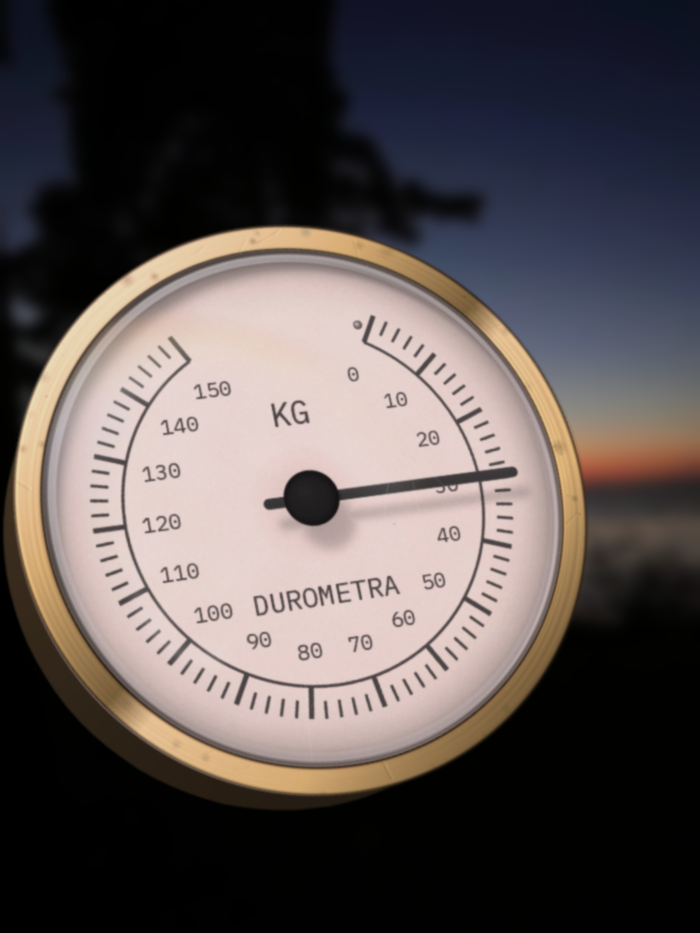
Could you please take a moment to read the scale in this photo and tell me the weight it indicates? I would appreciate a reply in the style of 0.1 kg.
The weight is 30 kg
